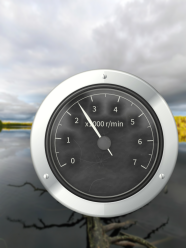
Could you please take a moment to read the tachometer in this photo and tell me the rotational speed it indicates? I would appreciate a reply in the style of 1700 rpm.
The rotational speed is 2500 rpm
